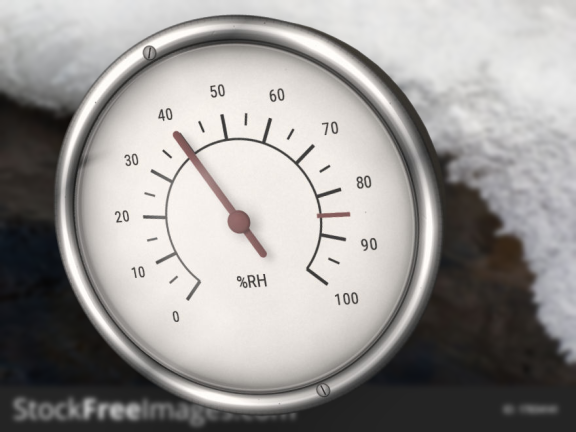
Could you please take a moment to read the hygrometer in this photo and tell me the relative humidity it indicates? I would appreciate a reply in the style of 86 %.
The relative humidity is 40 %
